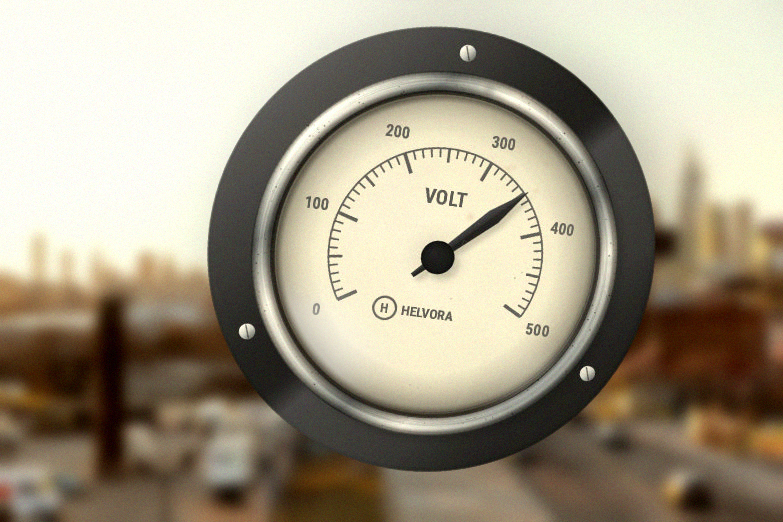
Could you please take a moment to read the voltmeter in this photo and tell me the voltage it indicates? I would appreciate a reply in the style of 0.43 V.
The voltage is 350 V
